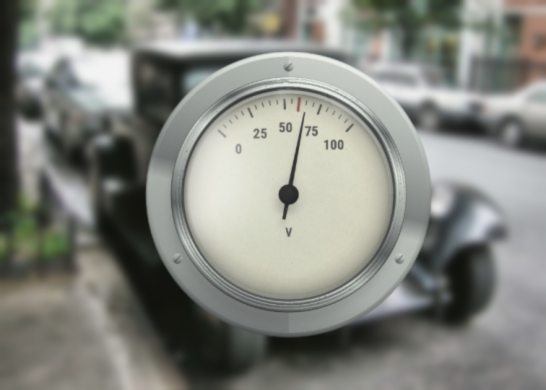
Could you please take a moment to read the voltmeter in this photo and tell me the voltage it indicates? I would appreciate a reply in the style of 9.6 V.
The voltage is 65 V
